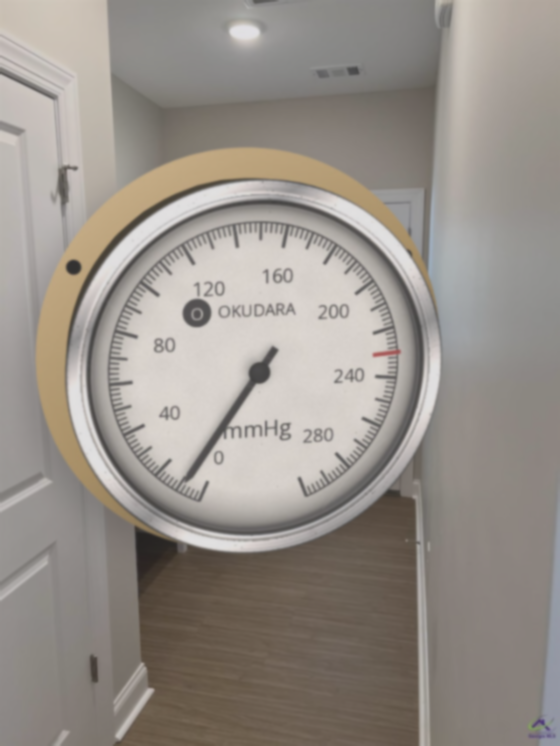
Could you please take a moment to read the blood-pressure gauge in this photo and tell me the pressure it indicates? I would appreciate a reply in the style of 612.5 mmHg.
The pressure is 10 mmHg
